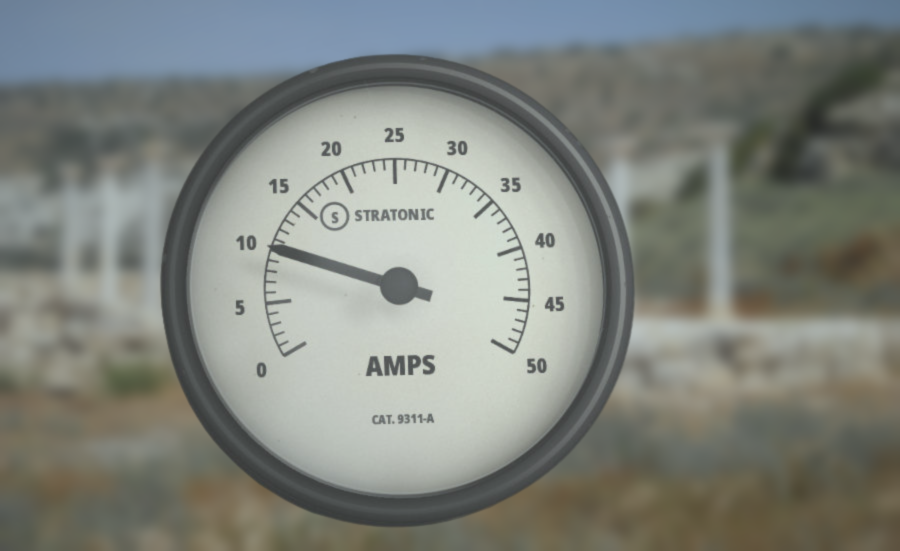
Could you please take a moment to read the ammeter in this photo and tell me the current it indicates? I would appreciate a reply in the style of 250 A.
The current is 10 A
